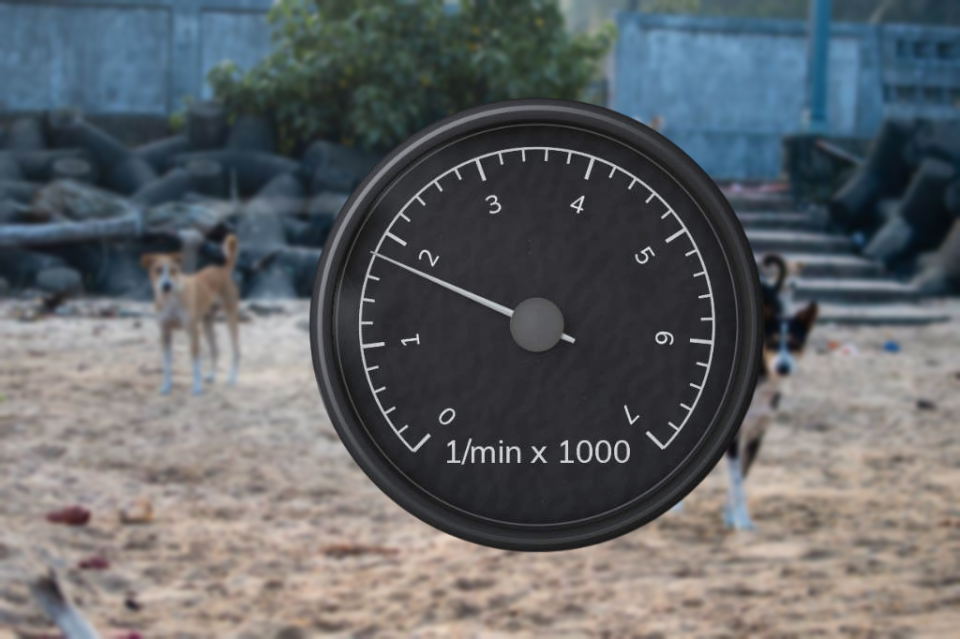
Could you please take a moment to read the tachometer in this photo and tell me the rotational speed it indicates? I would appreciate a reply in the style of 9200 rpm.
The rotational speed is 1800 rpm
